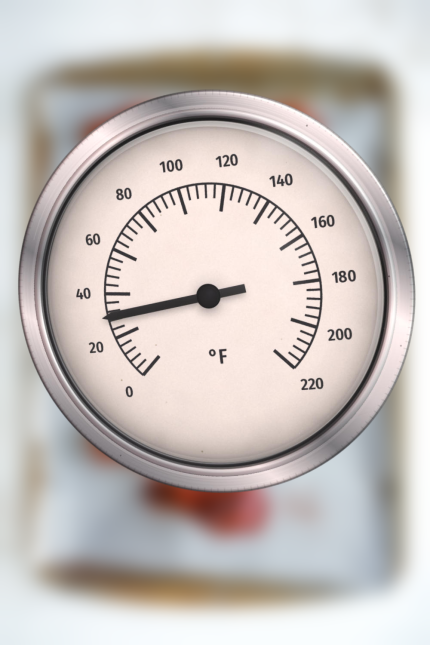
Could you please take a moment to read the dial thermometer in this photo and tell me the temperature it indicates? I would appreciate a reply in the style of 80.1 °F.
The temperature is 30 °F
